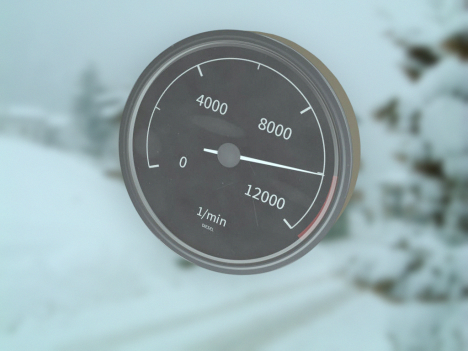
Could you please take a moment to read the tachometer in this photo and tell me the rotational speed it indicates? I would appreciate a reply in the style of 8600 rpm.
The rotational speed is 10000 rpm
